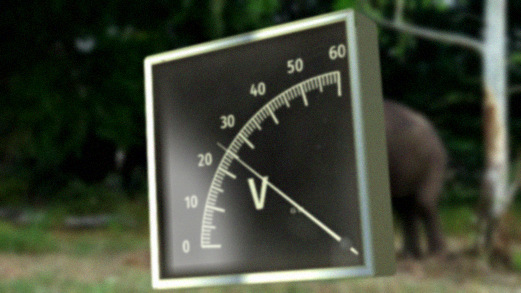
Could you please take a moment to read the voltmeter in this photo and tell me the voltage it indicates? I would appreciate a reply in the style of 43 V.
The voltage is 25 V
